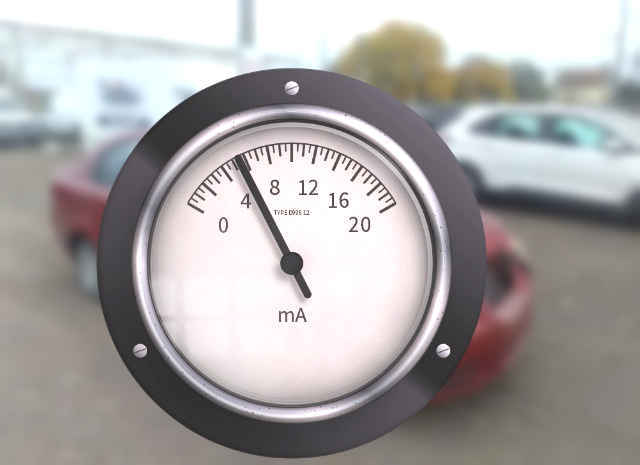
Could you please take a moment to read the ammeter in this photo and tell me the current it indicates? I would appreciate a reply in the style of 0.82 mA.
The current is 5.5 mA
